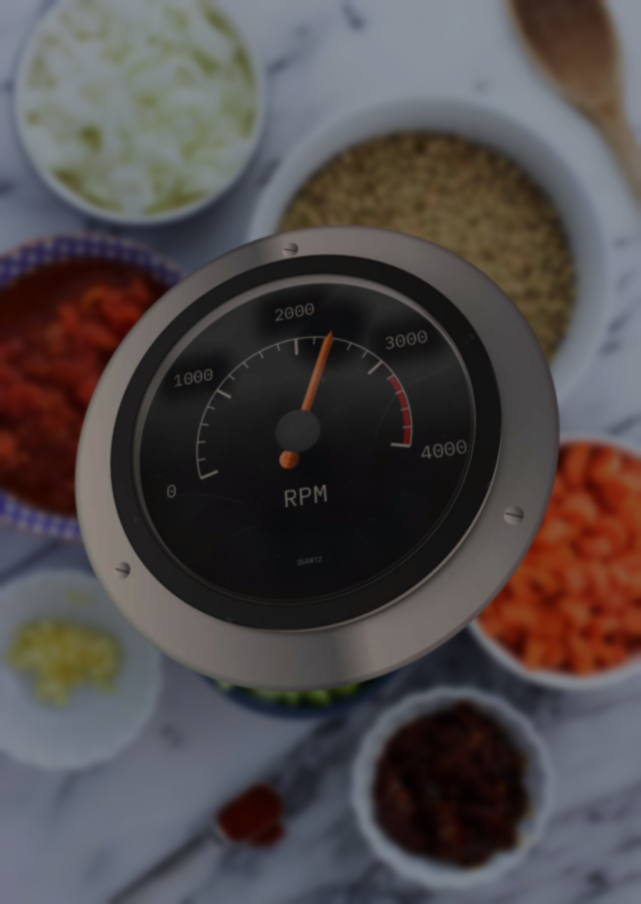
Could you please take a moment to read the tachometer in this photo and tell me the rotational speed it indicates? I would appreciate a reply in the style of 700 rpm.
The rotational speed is 2400 rpm
